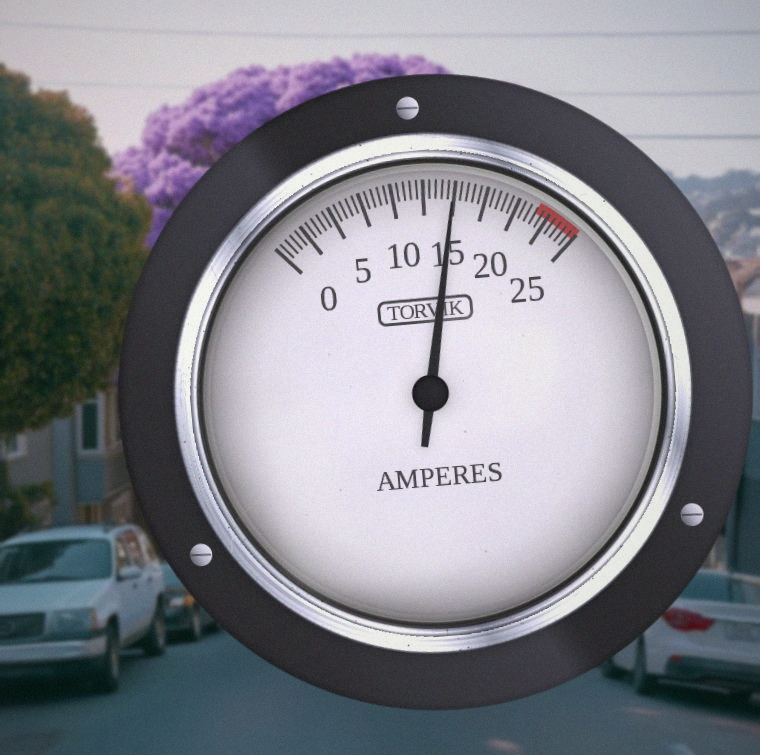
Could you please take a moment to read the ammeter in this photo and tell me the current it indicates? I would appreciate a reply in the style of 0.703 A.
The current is 15 A
